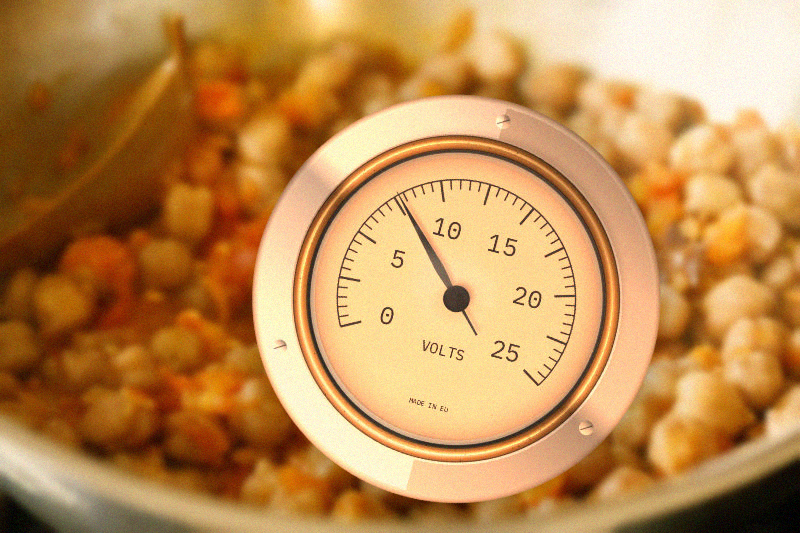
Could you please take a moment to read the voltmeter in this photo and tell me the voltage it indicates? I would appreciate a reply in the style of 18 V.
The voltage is 7.75 V
